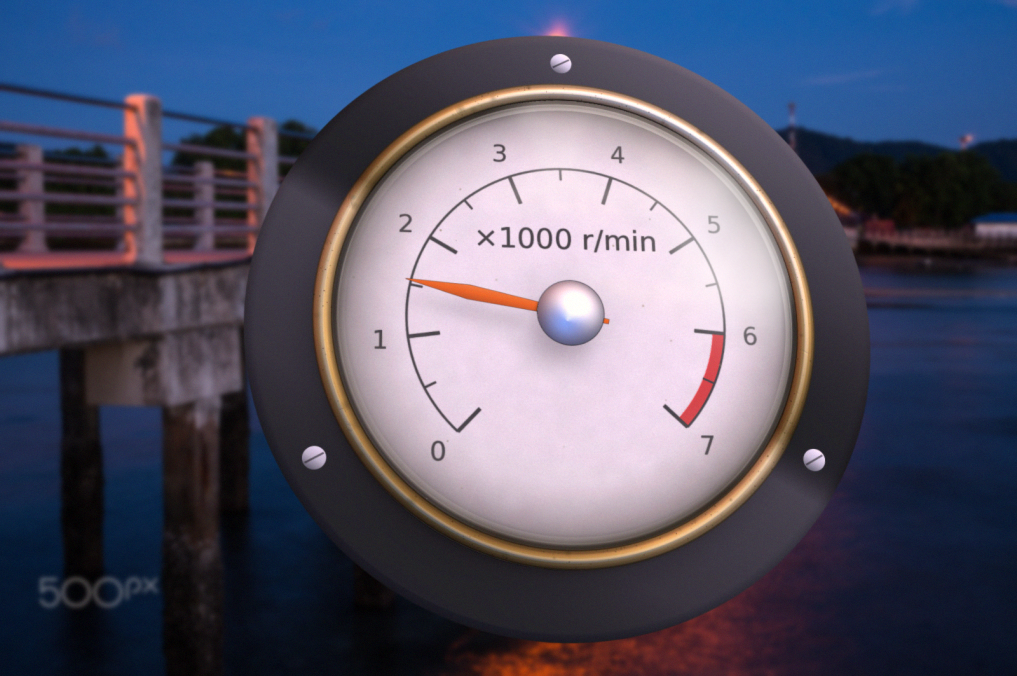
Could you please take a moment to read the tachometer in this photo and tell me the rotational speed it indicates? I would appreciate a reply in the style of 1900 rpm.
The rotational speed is 1500 rpm
